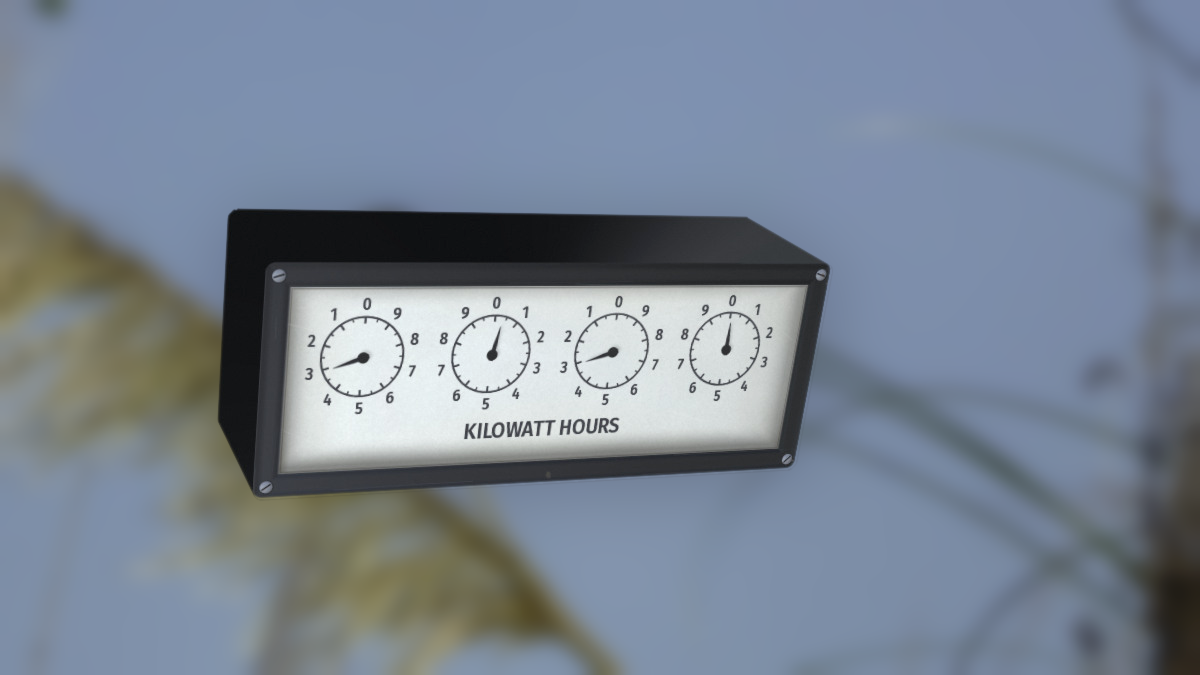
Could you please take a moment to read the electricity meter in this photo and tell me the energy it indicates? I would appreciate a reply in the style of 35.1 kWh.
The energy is 3030 kWh
